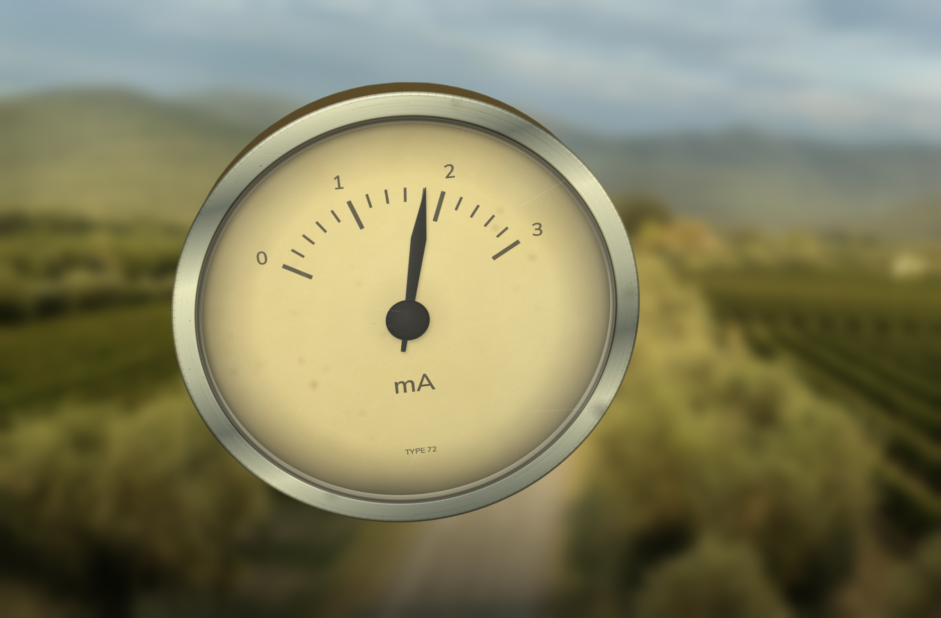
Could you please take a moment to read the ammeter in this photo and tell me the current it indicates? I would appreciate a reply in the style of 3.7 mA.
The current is 1.8 mA
